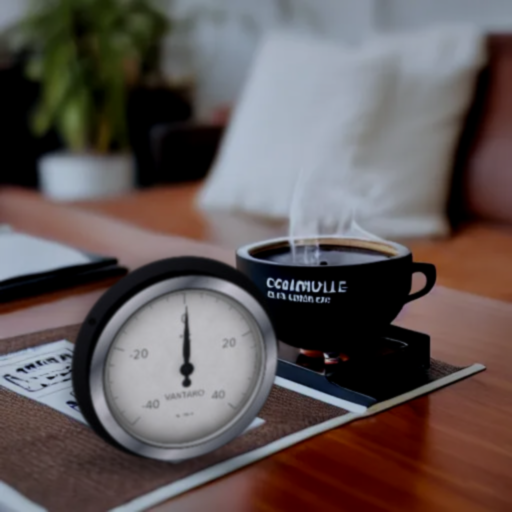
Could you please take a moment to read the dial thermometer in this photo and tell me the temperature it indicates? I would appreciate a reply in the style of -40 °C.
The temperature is 0 °C
